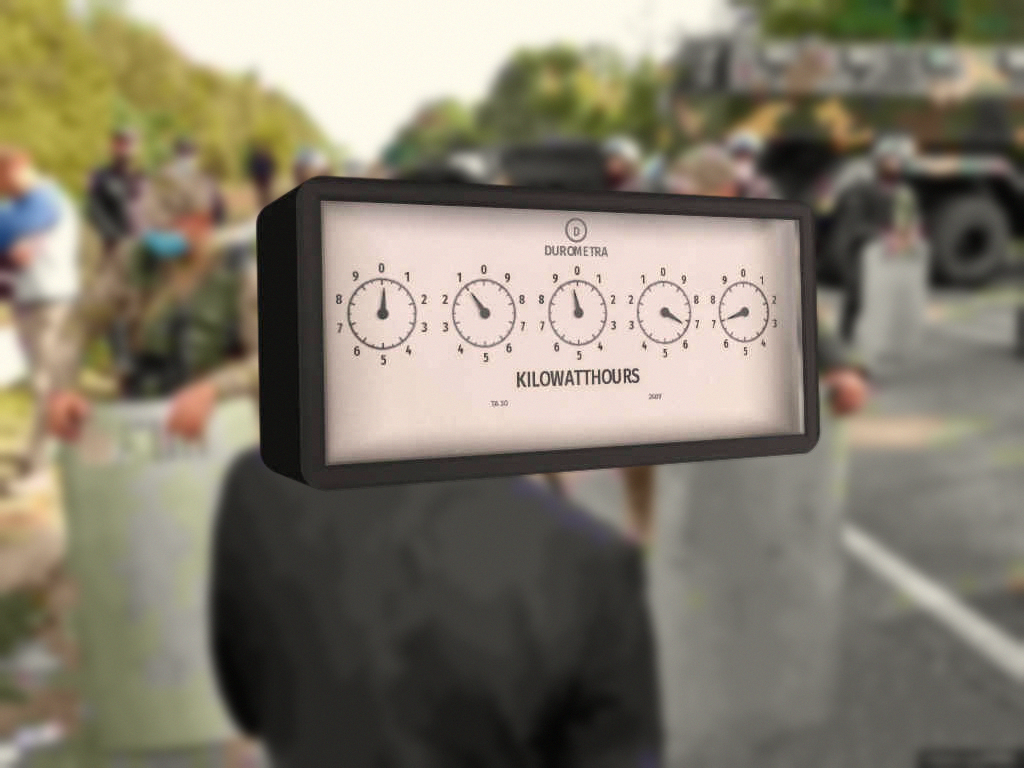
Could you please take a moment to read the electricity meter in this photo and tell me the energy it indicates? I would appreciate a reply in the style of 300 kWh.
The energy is 967 kWh
